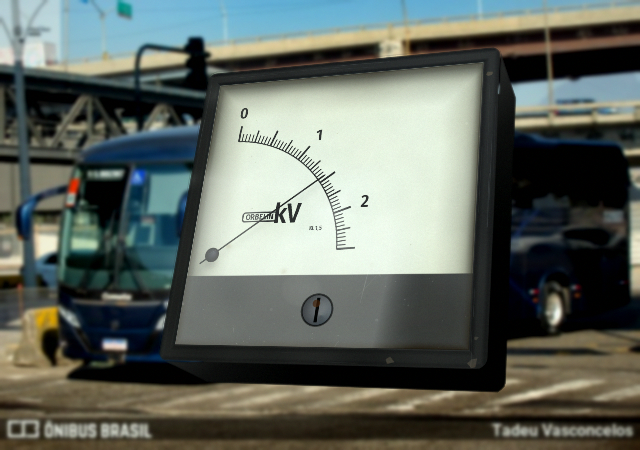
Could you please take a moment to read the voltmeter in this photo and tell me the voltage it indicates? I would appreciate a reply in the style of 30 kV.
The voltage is 1.5 kV
